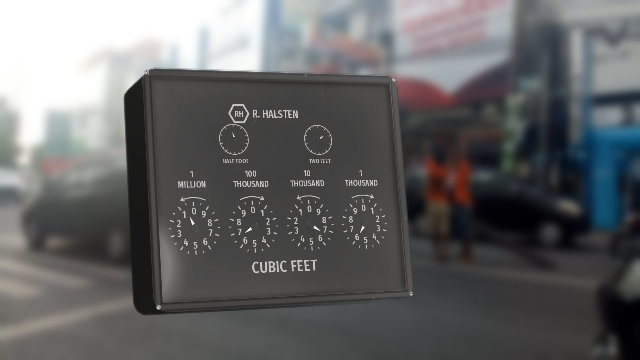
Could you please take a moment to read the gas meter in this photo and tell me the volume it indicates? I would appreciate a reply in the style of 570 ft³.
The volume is 66600 ft³
